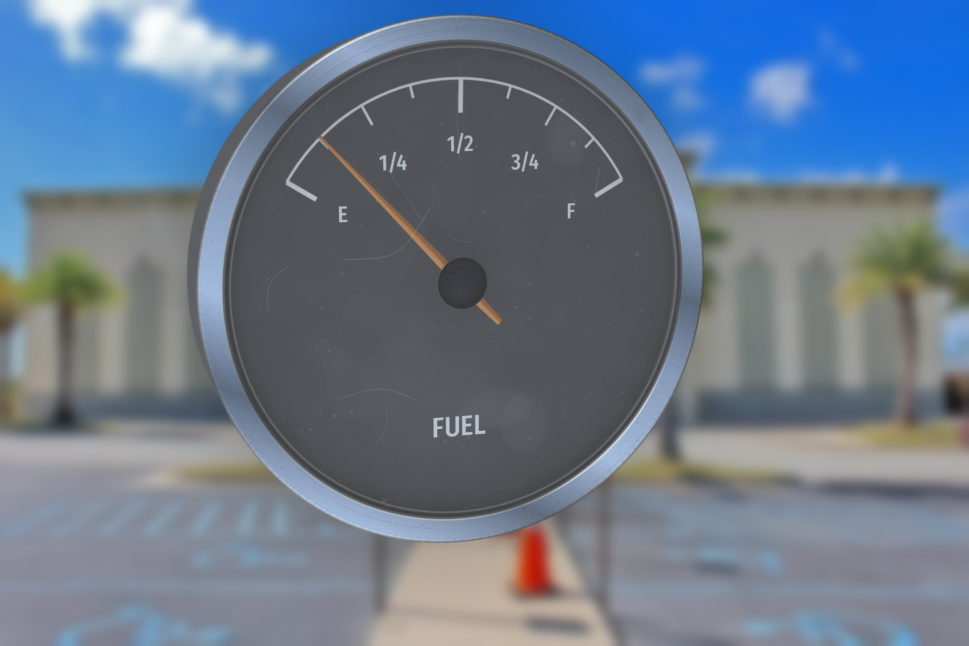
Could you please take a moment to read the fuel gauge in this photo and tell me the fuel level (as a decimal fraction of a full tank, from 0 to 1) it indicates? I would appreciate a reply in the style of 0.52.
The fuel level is 0.125
